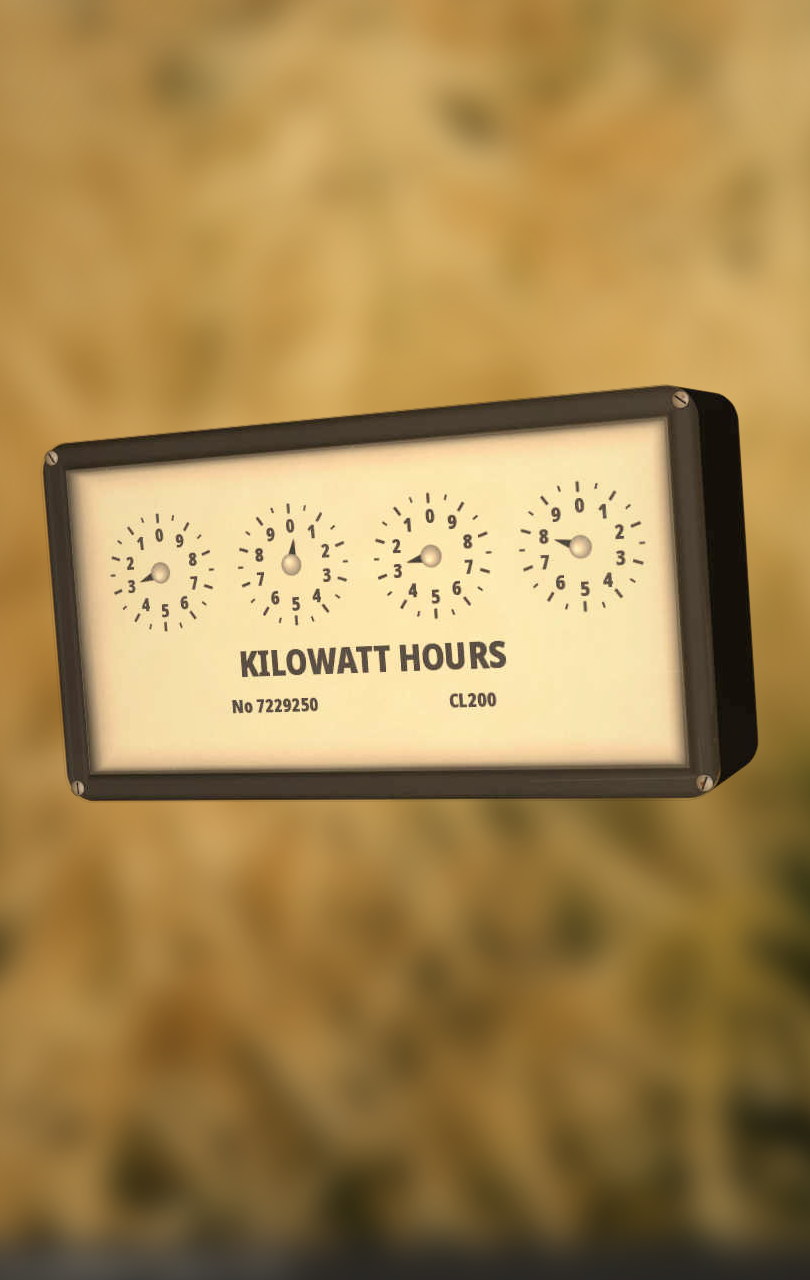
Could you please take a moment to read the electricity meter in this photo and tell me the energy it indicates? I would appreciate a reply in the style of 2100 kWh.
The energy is 3028 kWh
